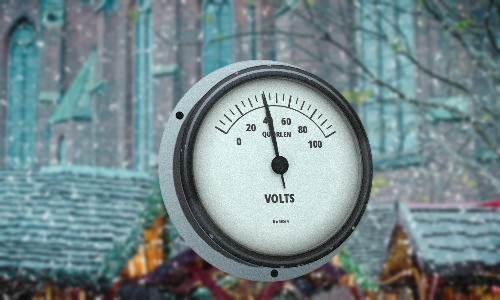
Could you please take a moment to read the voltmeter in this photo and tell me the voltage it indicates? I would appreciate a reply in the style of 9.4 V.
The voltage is 40 V
